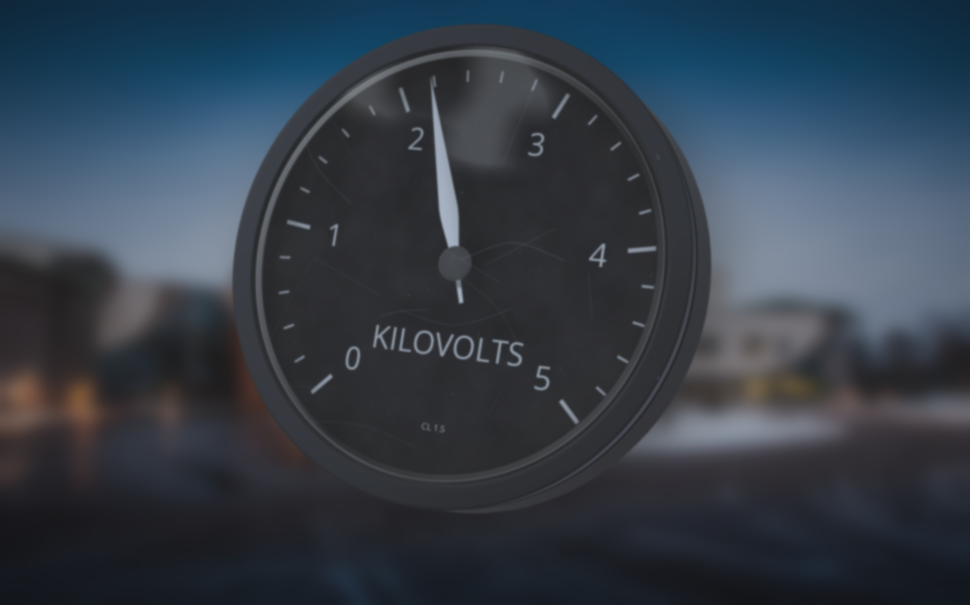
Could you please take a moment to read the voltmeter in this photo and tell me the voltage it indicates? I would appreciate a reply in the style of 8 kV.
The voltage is 2.2 kV
